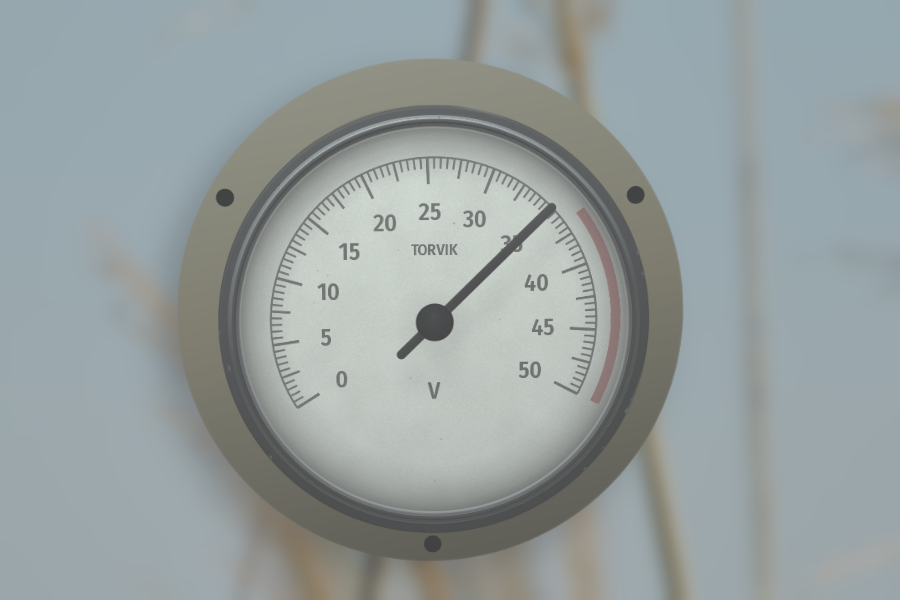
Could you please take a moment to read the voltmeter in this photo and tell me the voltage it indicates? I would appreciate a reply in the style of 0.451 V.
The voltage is 35 V
